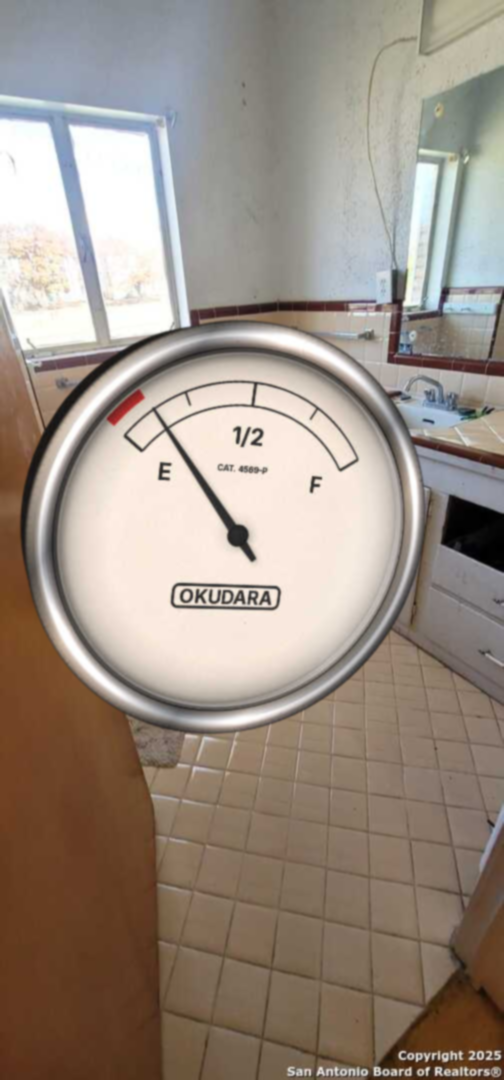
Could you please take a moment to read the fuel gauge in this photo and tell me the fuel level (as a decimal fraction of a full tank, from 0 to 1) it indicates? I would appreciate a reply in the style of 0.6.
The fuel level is 0.125
